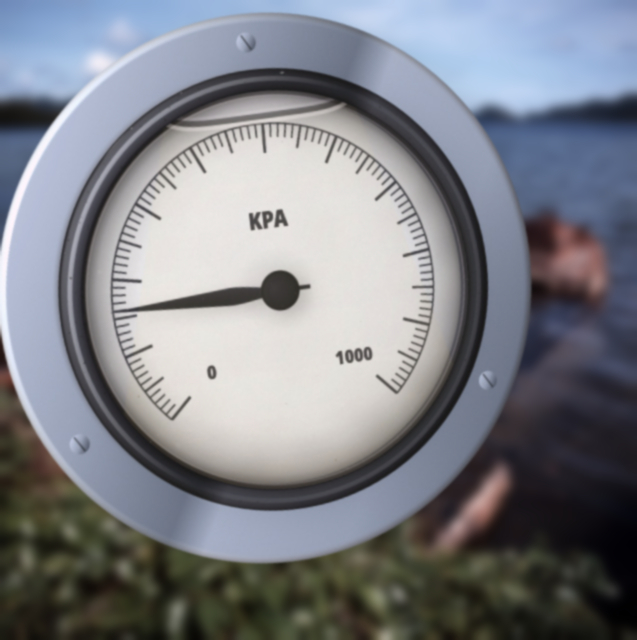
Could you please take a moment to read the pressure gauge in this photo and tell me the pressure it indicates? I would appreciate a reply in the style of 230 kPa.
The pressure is 160 kPa
